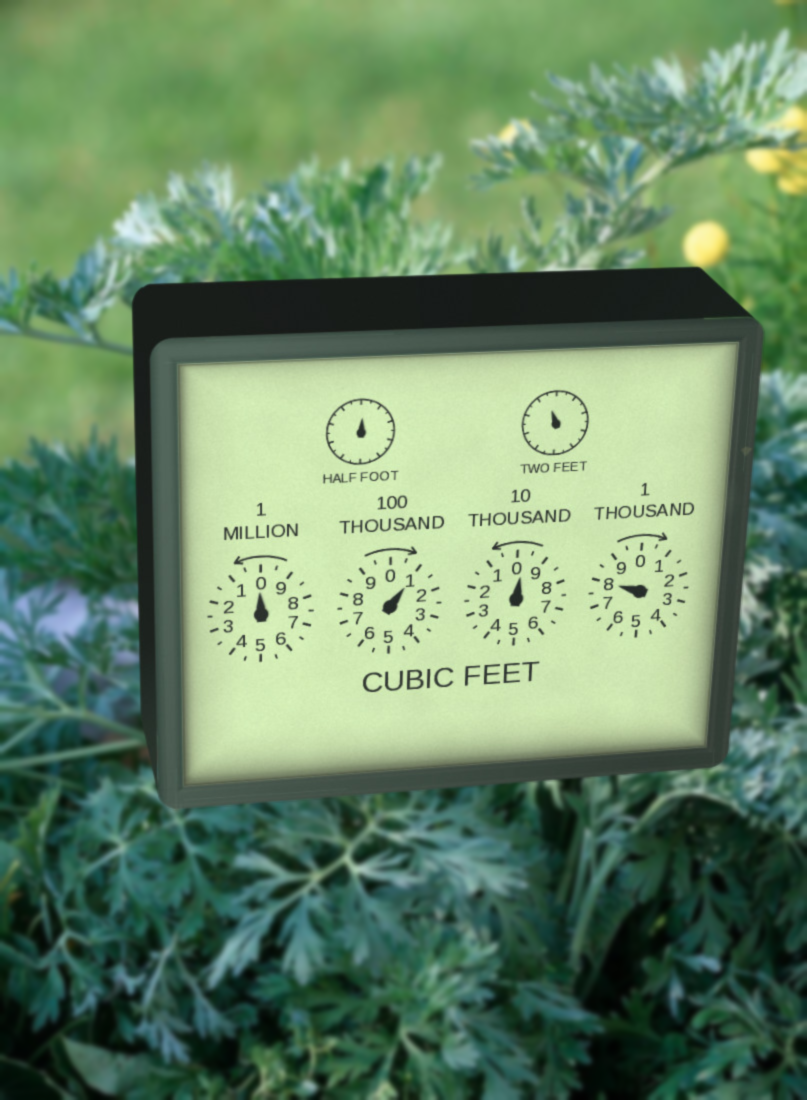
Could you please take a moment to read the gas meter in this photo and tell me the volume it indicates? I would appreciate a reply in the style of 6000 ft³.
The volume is 9800 ft³
